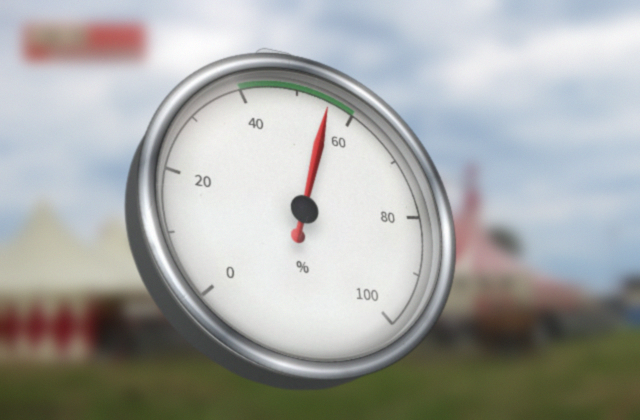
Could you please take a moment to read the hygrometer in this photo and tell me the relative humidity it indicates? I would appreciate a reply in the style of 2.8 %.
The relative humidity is 55 %
